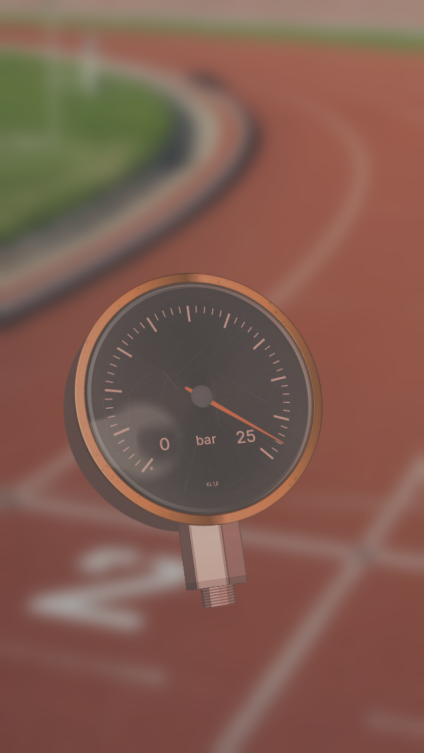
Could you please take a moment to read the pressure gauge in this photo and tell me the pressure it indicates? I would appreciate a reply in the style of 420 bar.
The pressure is 24 bar
